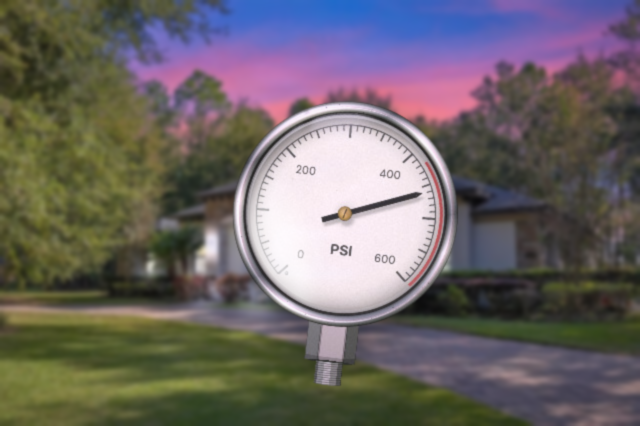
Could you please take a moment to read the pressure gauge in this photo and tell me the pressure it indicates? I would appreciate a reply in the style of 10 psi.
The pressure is 460 psi
